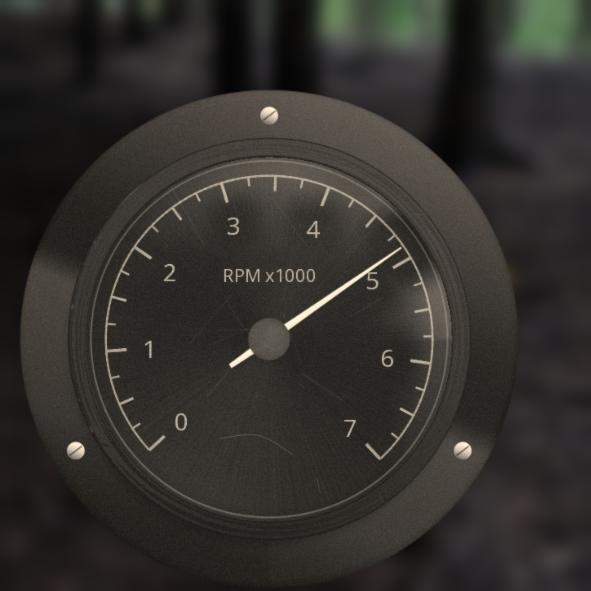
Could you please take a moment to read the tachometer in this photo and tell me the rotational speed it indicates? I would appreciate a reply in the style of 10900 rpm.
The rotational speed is 4875 rpm
